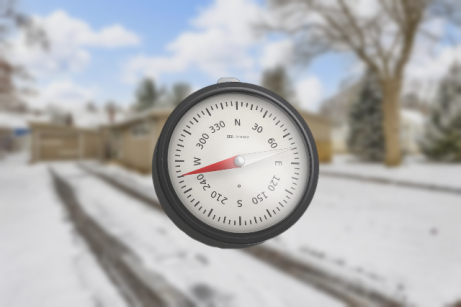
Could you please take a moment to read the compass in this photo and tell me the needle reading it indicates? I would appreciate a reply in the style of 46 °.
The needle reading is 255 °
